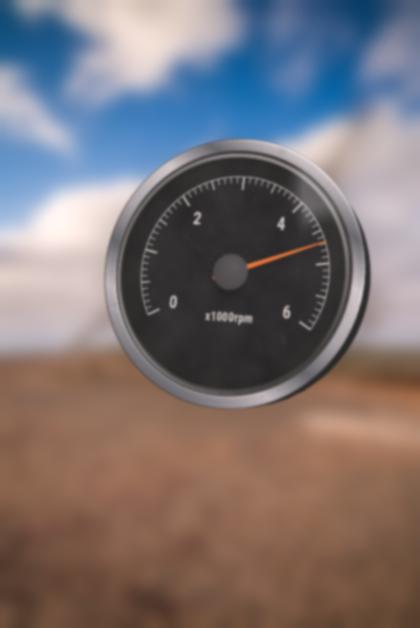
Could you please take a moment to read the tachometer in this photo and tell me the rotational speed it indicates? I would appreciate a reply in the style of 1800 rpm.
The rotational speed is 4700 rpm
